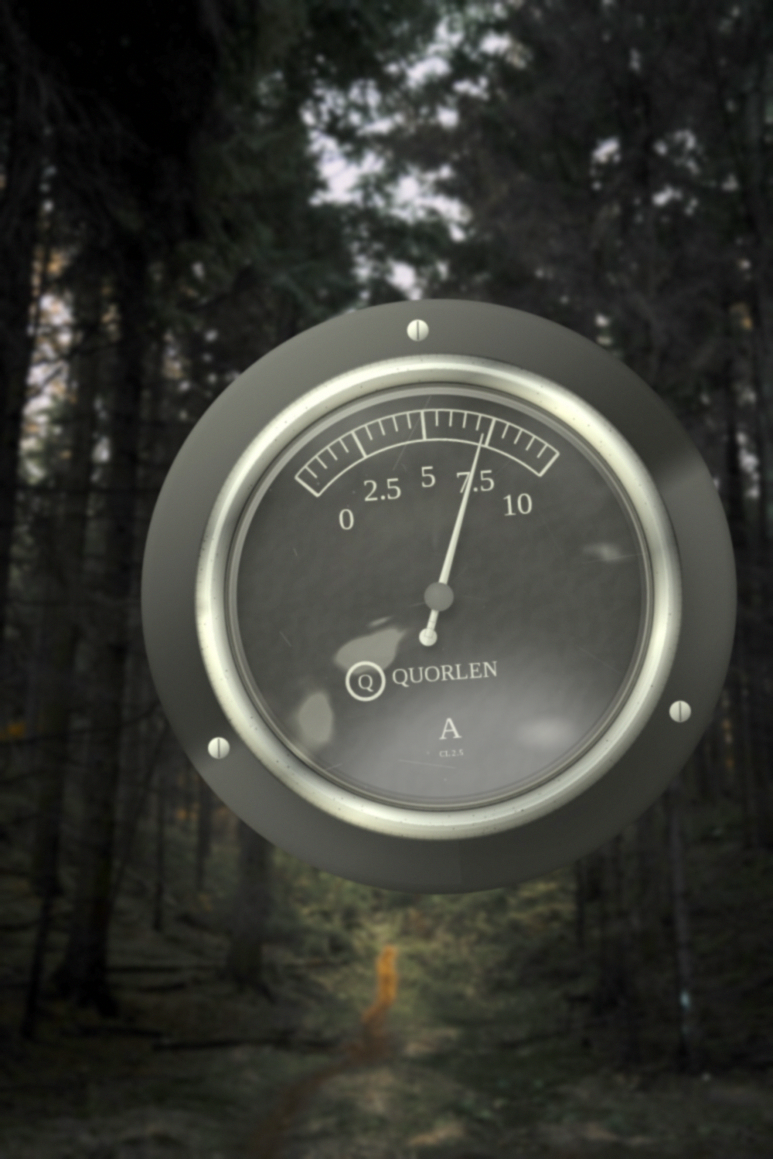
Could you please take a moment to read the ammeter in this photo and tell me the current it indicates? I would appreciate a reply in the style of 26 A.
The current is 7.25 A
